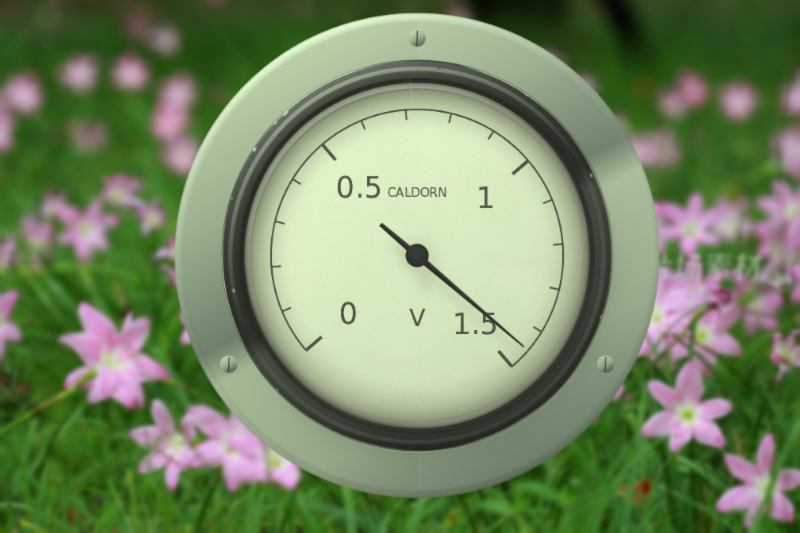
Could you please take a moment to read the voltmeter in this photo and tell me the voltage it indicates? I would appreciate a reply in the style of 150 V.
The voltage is 1.45 V
